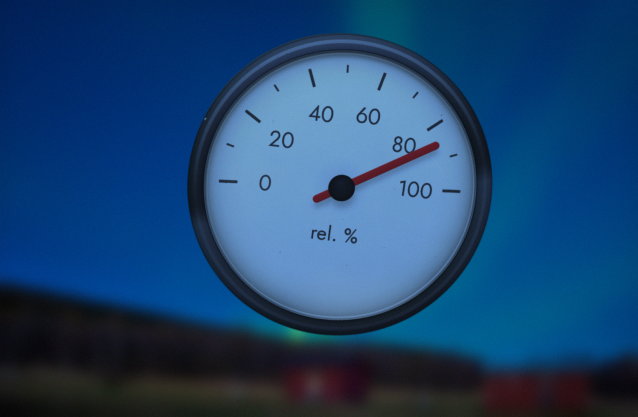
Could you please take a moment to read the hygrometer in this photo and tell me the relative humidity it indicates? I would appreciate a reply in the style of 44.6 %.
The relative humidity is 85 %
